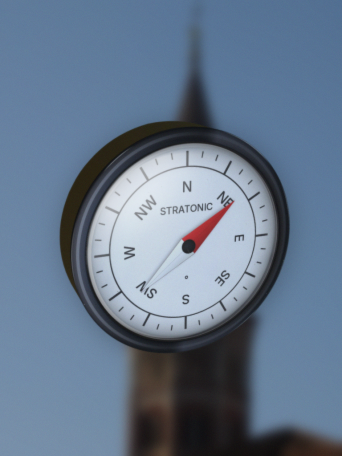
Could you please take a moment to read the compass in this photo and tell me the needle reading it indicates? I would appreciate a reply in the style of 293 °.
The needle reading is 50 °
